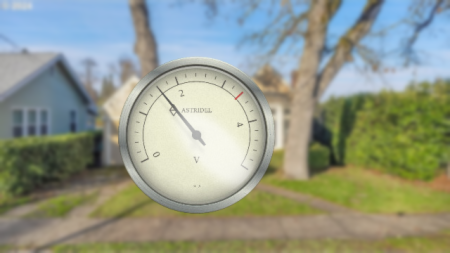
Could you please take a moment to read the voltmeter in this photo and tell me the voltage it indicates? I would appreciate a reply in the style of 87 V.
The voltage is 1.6 V
